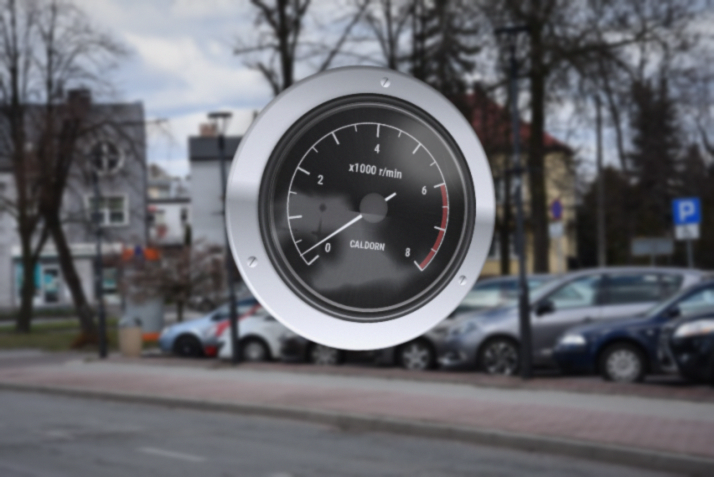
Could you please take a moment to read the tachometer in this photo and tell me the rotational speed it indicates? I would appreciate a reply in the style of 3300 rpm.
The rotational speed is 250 rpm
